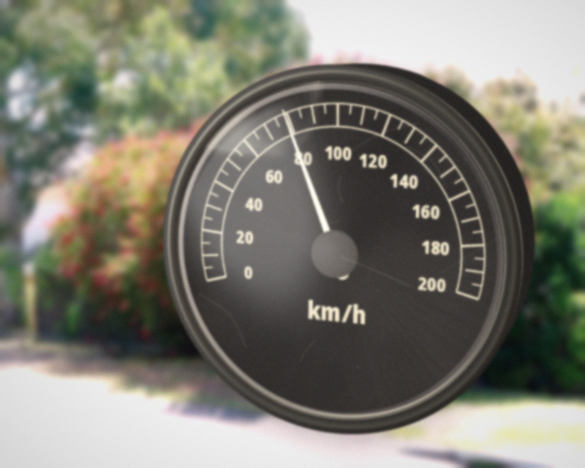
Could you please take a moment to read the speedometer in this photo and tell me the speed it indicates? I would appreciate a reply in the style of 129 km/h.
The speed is 80 km/h
